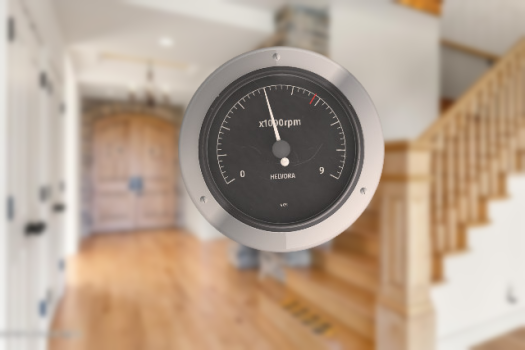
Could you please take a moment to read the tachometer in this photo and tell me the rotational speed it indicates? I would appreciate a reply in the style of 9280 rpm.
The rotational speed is 4000 rpm
